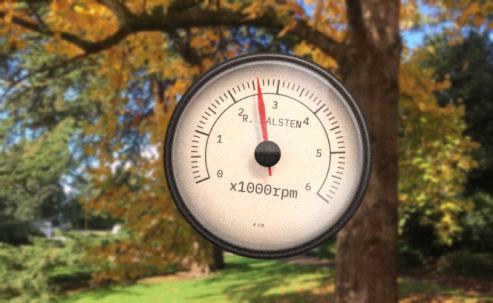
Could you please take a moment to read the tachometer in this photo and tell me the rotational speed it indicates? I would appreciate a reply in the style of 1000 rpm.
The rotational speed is 2600 rpm
